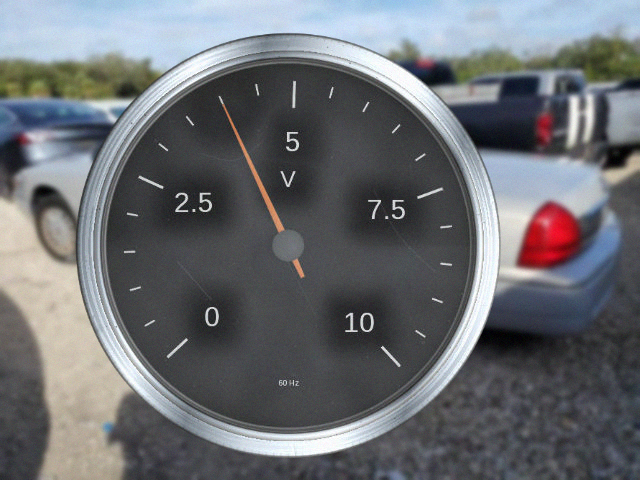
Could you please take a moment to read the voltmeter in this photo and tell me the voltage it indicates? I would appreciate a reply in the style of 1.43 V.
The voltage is 4 V
